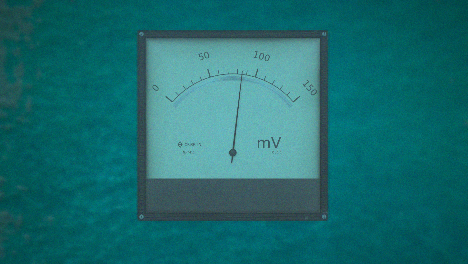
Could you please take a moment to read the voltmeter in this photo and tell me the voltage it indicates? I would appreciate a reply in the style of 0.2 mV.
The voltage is 85 mV
